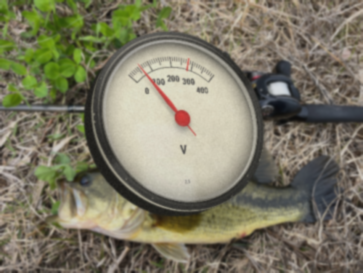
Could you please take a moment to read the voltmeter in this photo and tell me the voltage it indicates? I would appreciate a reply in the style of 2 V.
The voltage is 50 V
